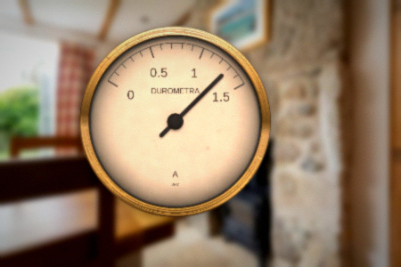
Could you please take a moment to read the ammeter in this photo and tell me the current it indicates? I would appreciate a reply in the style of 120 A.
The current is 1.3 A
